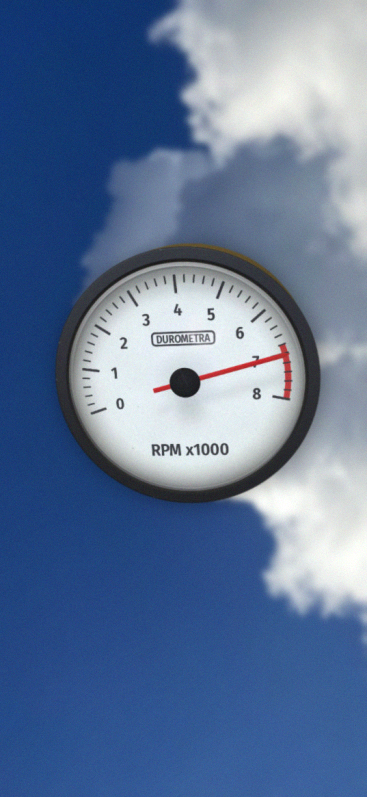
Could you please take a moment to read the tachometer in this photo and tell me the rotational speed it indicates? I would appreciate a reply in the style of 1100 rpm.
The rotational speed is 7000 rpm
